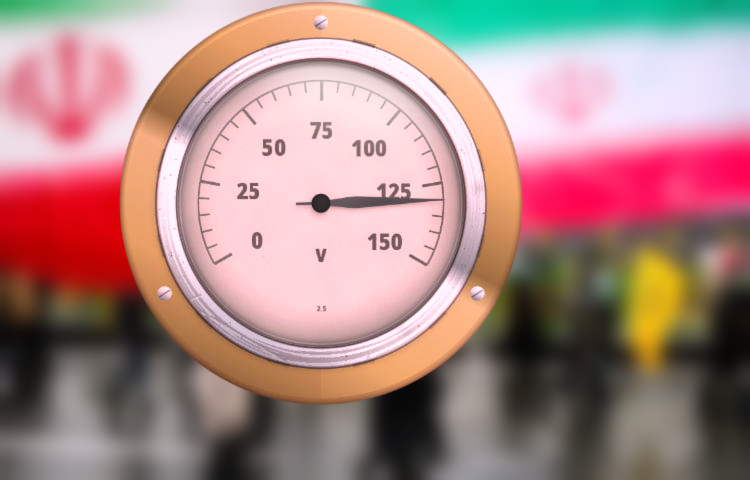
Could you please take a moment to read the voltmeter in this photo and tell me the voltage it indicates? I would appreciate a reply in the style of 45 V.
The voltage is 130 V
